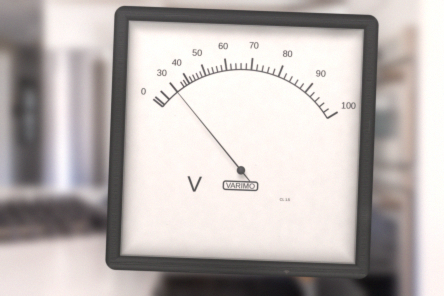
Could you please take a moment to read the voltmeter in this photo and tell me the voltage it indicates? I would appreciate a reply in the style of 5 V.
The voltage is 30 V
